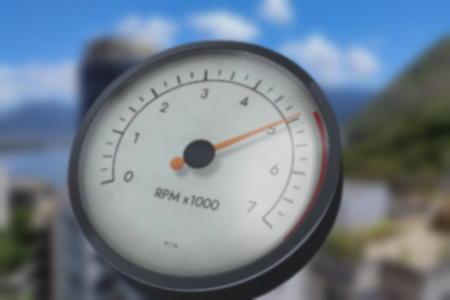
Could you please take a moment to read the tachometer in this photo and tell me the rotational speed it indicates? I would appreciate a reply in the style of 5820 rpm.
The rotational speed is 5000 rpm
